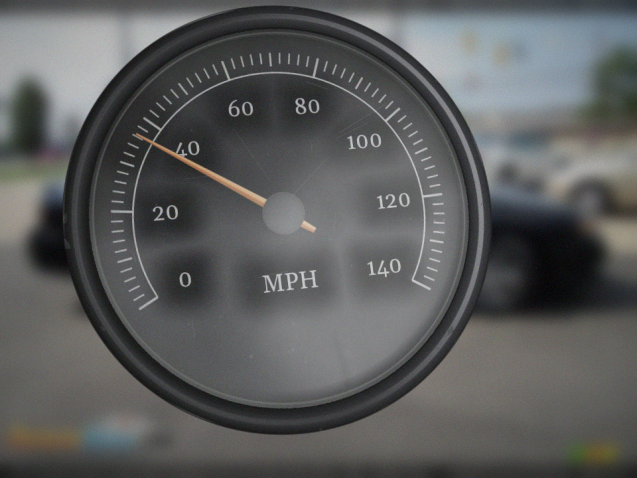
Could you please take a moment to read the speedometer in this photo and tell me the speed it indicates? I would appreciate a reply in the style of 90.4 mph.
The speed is 36 mph
